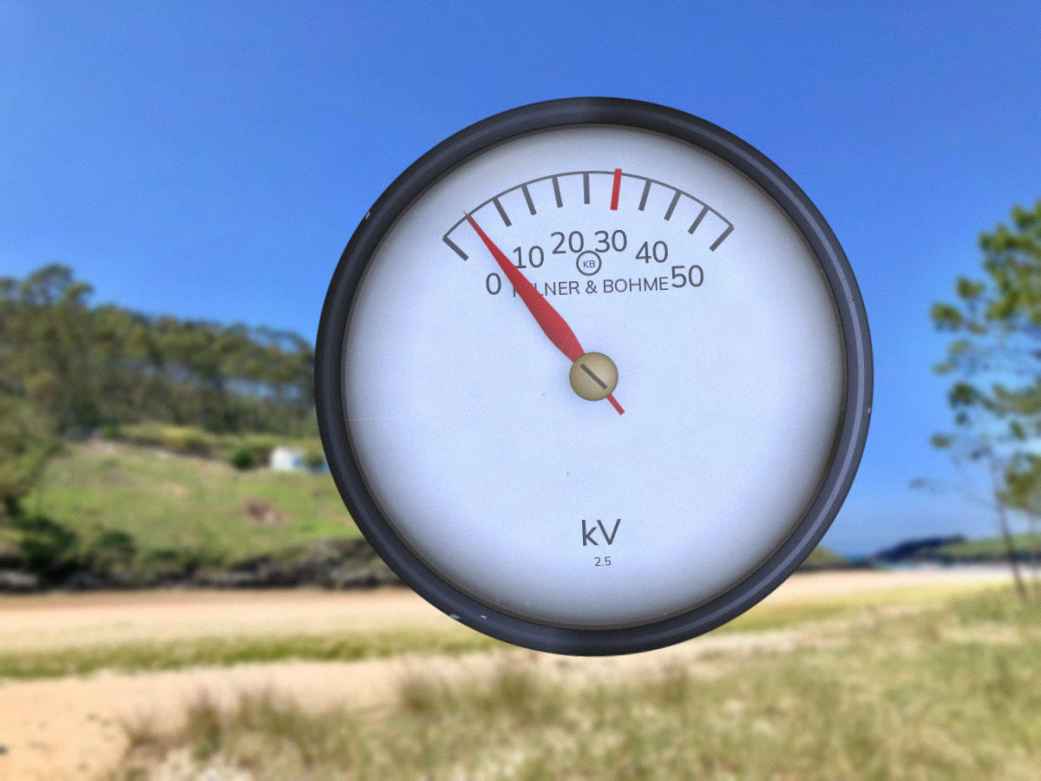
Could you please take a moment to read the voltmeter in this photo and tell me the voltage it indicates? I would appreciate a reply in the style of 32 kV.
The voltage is 5 kV
